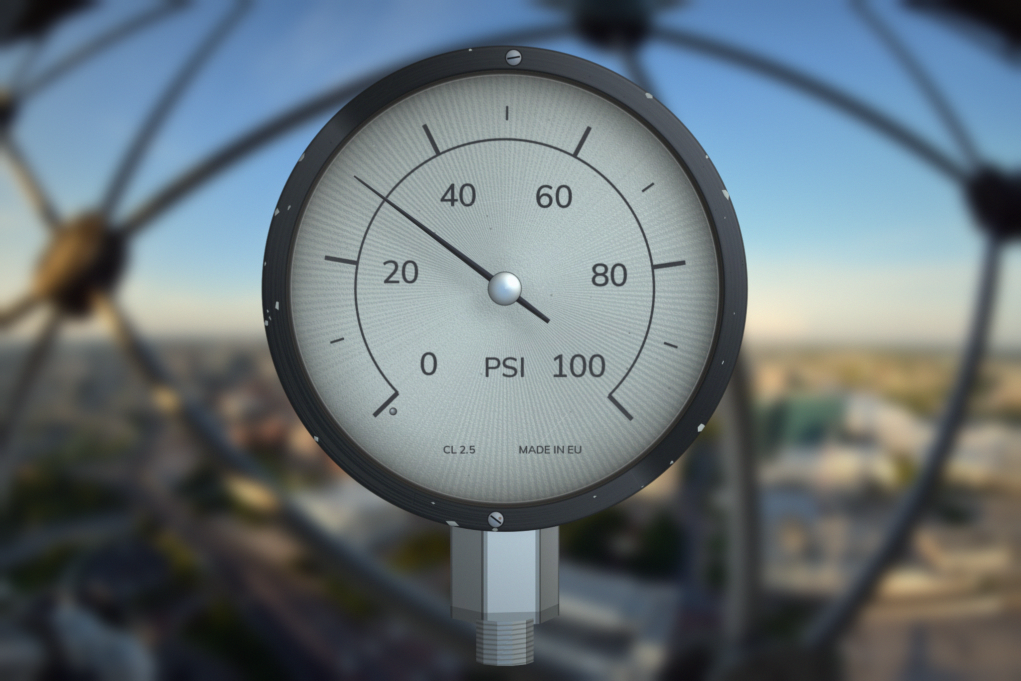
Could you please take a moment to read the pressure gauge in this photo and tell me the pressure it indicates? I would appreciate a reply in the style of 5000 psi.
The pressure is 30 psi
